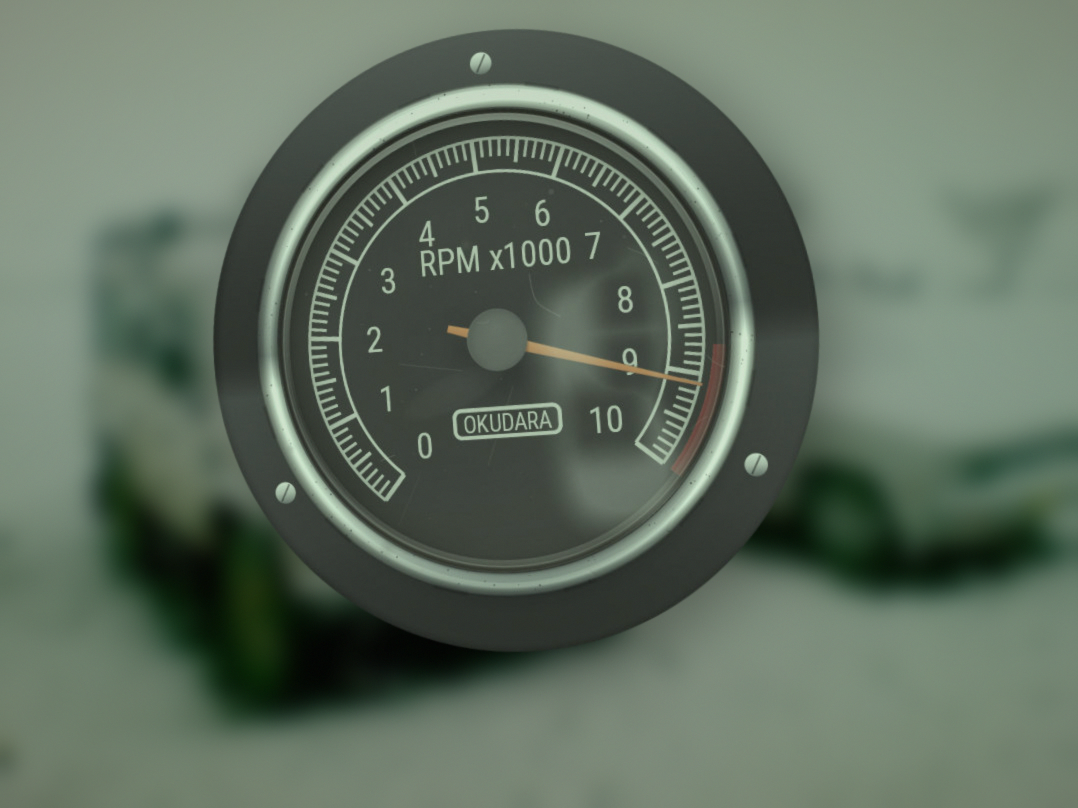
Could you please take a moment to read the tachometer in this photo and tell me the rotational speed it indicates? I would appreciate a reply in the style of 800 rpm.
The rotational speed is 9100 rpm
